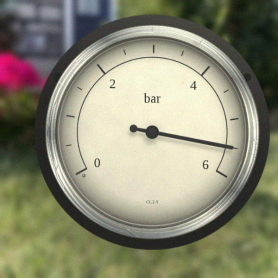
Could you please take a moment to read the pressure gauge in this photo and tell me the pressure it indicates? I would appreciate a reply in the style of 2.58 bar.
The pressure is 5.5 bar
